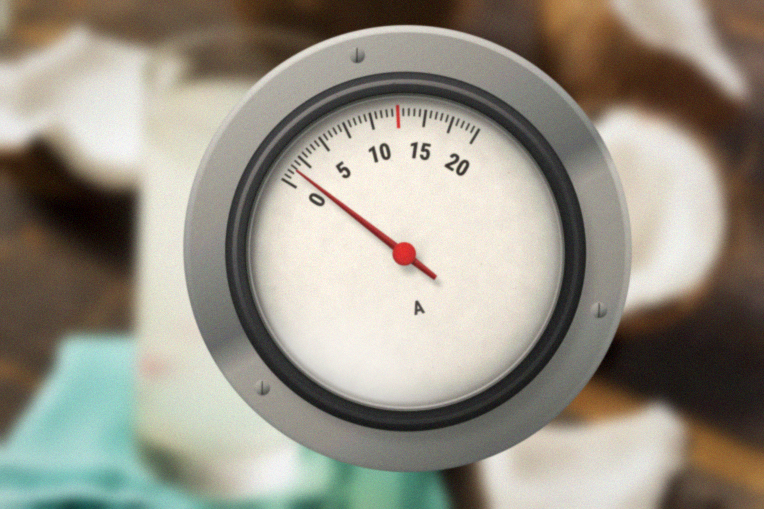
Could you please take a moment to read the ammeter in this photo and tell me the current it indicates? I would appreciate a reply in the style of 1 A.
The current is 1.5 A
